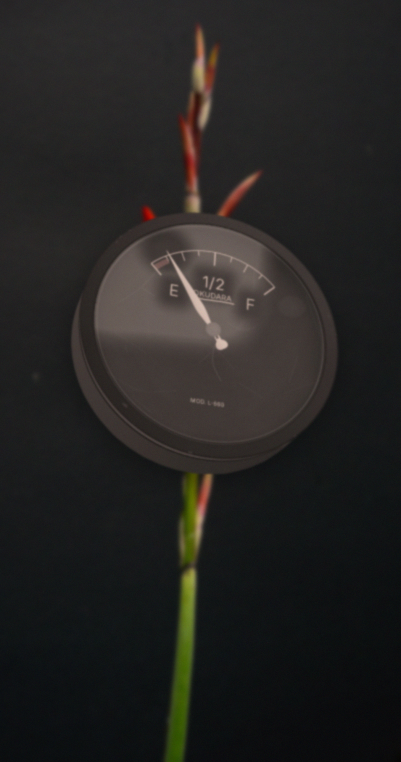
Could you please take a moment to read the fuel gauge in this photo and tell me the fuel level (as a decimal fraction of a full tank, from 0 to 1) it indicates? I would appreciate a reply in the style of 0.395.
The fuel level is 0.125
